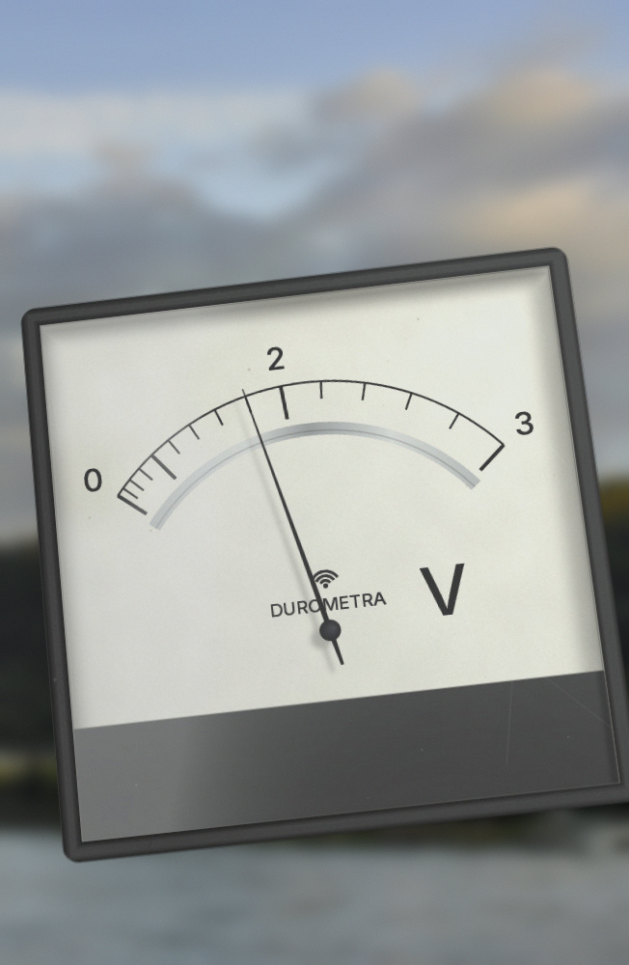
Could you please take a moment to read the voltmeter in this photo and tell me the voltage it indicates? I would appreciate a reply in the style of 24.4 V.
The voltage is 1.8 V
